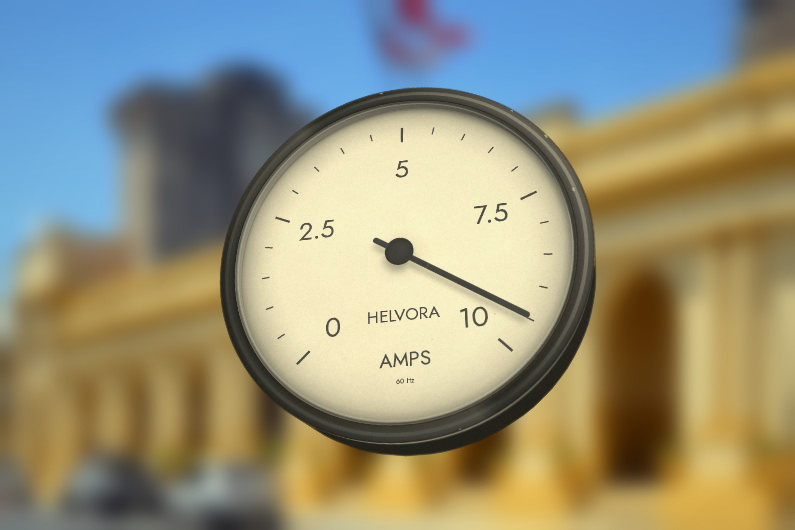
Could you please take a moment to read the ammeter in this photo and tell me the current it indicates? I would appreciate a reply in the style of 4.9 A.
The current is 9.5 A
